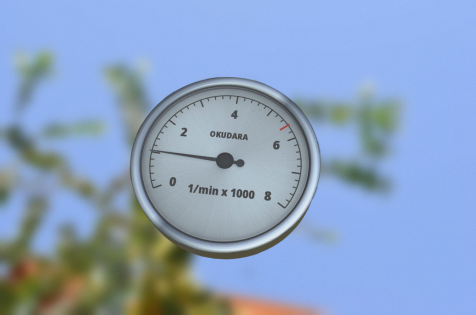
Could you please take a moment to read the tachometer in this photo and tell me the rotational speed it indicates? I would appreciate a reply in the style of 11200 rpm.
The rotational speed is 1000 rpm
